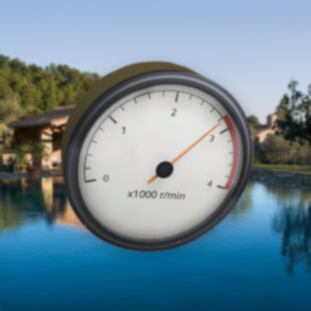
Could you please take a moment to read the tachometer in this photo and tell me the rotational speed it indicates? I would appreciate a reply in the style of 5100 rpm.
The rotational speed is 2800 rpm
